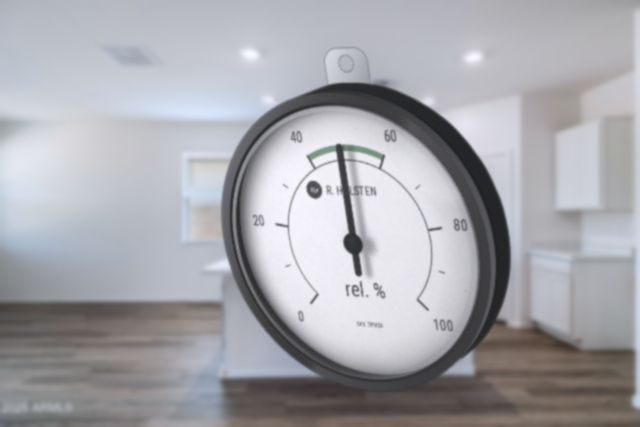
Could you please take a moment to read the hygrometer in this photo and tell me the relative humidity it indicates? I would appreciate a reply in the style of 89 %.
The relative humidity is 50 %
